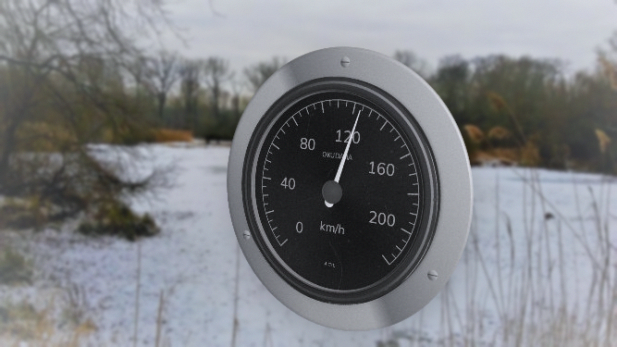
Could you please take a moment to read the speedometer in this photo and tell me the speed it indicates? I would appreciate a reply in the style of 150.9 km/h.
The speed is 125 km/h
